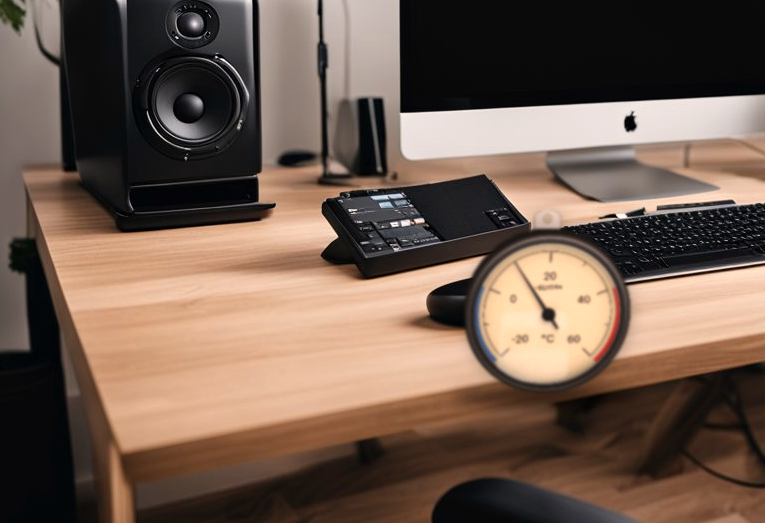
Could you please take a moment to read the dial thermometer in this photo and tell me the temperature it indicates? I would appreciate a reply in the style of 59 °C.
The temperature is 10 °C
